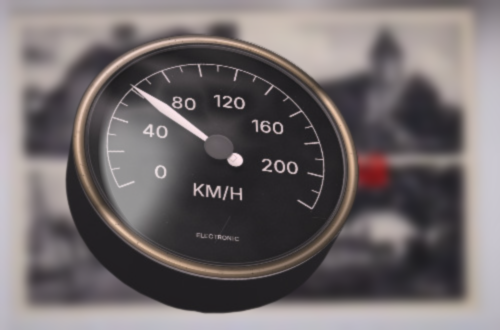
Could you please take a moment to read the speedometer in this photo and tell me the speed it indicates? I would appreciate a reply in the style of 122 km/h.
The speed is 60 km/h
